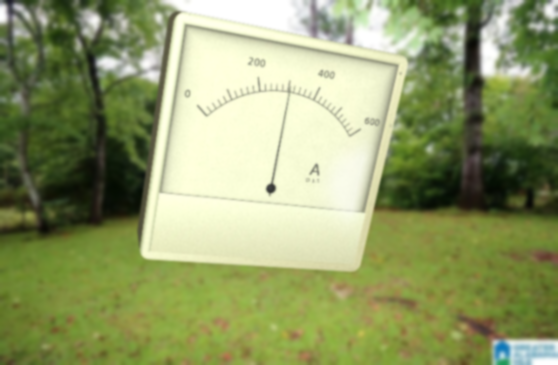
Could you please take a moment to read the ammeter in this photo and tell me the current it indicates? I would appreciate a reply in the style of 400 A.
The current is 300 A
